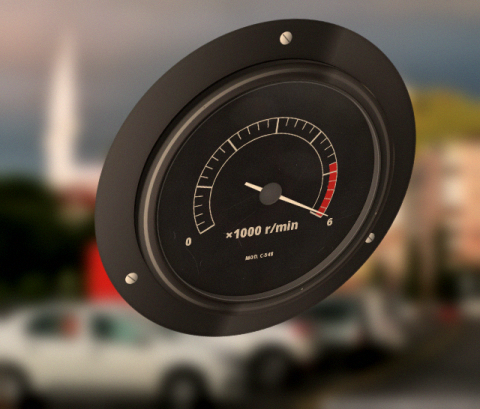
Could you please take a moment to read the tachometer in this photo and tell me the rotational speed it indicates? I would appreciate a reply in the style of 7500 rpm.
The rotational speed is 5900 rpm
